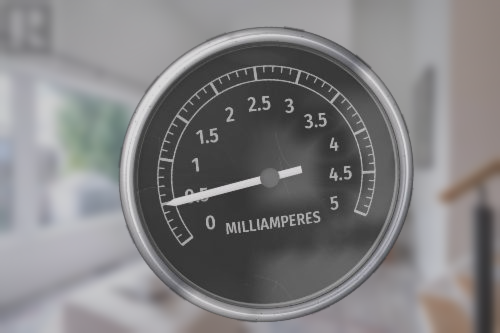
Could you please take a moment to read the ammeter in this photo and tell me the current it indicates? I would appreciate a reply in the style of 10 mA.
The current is 0.5 mA
